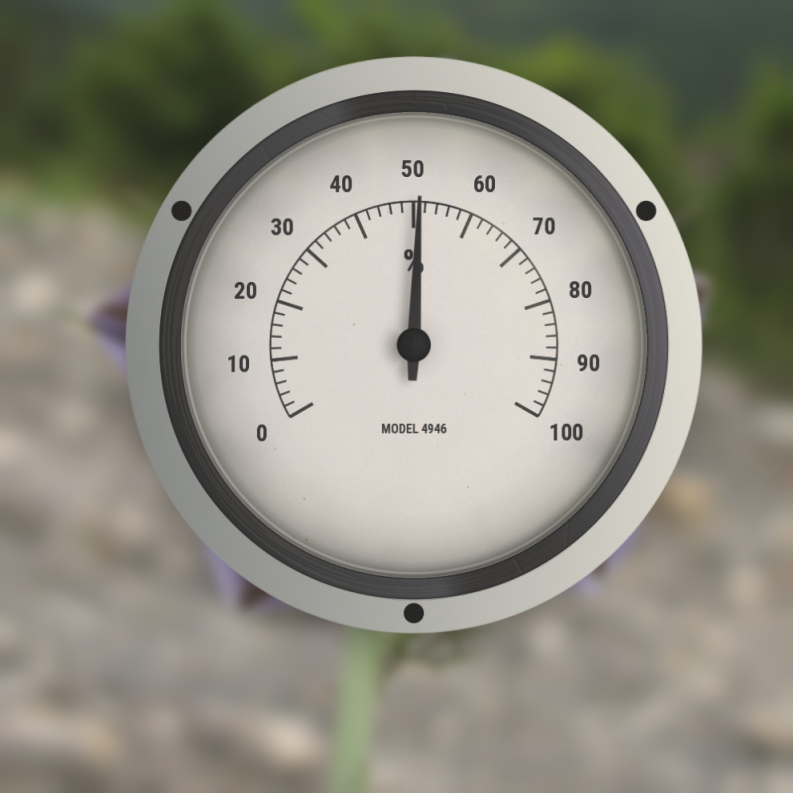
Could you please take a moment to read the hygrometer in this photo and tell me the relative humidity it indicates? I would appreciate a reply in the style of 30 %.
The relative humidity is 51 %
